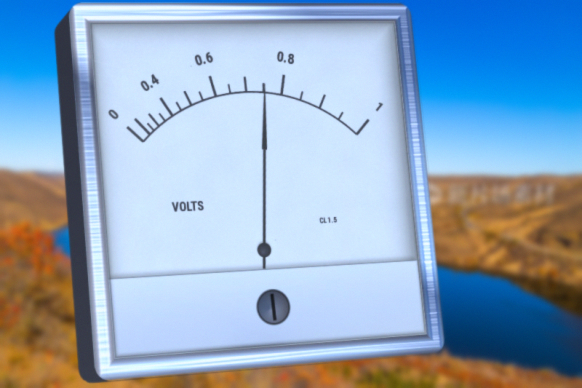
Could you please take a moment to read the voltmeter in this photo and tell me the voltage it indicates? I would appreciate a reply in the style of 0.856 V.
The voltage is 0.75 V
